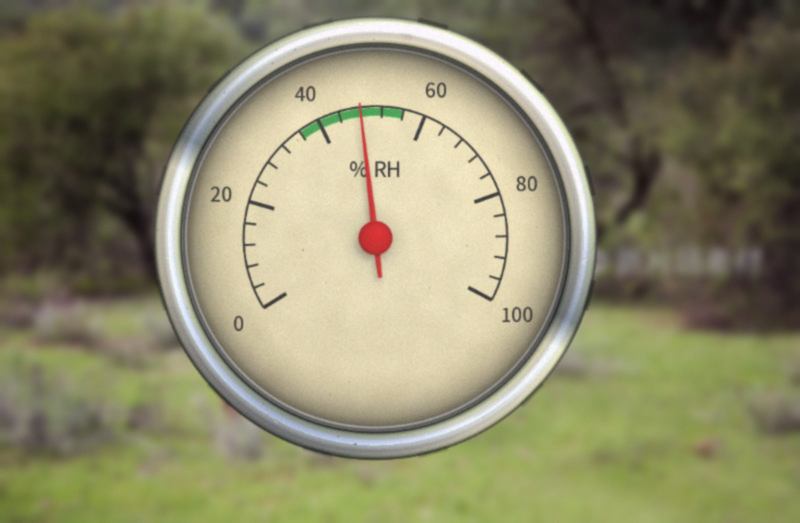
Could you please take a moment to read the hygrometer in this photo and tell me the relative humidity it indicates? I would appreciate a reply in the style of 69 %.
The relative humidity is 48 %
